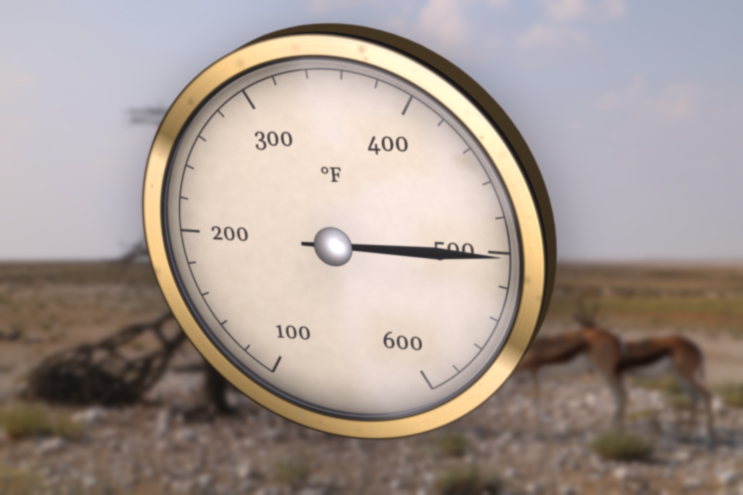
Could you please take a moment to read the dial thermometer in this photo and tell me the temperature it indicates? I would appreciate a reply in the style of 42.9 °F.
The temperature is 500 °F
